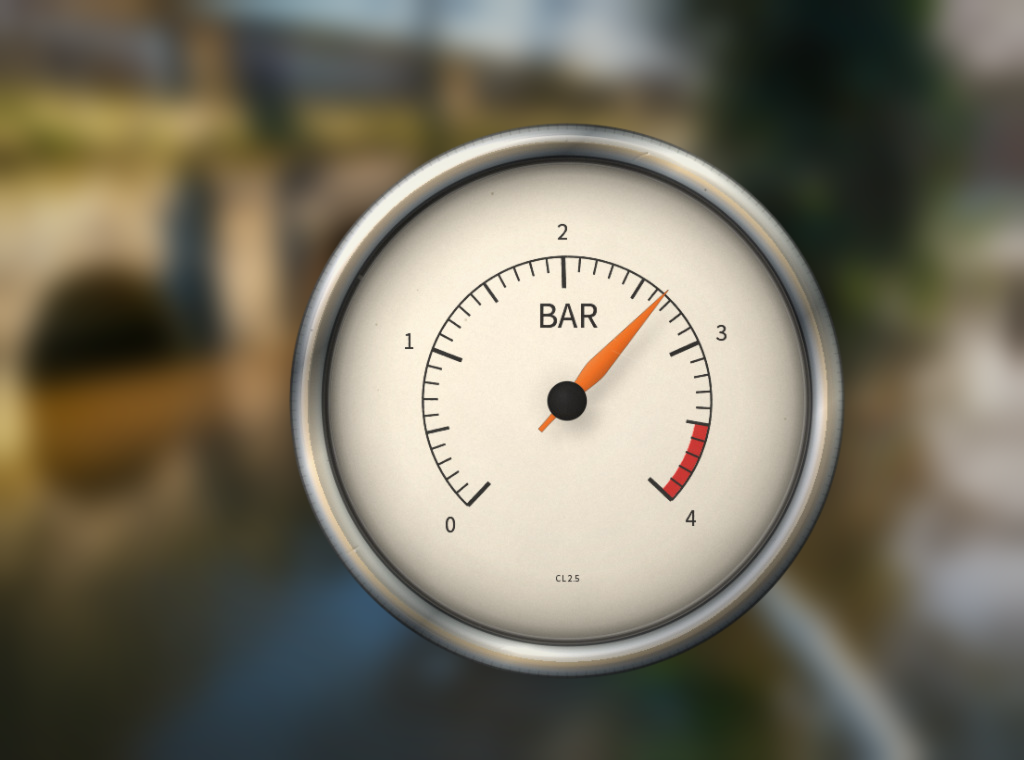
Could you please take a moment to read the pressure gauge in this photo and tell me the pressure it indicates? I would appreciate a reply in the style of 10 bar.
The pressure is 2.65 bar
